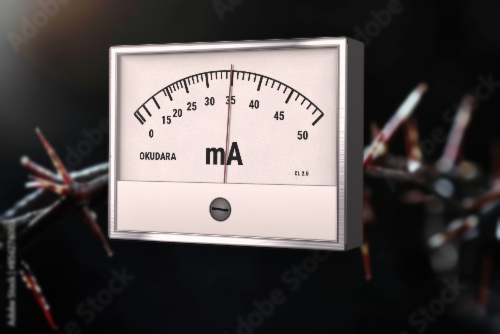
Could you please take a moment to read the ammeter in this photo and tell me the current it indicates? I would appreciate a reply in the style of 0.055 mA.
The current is 35 mA
